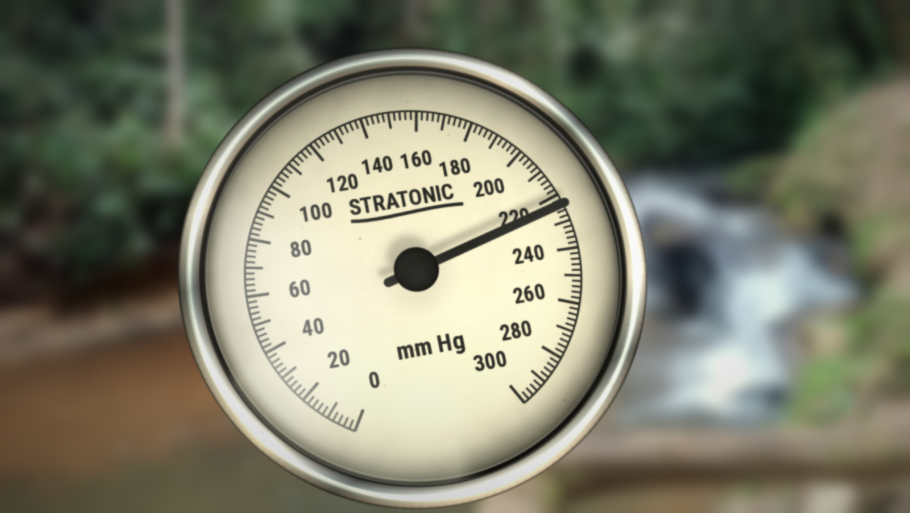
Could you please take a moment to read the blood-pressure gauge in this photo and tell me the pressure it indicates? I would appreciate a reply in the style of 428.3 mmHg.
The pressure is 224 mmHg
